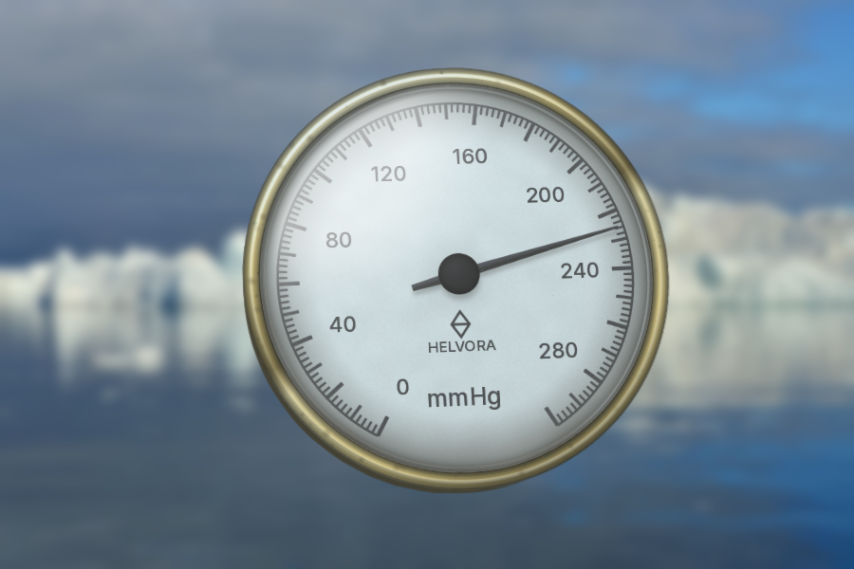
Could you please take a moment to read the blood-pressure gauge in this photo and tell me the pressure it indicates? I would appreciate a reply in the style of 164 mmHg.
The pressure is 226 mmHg
